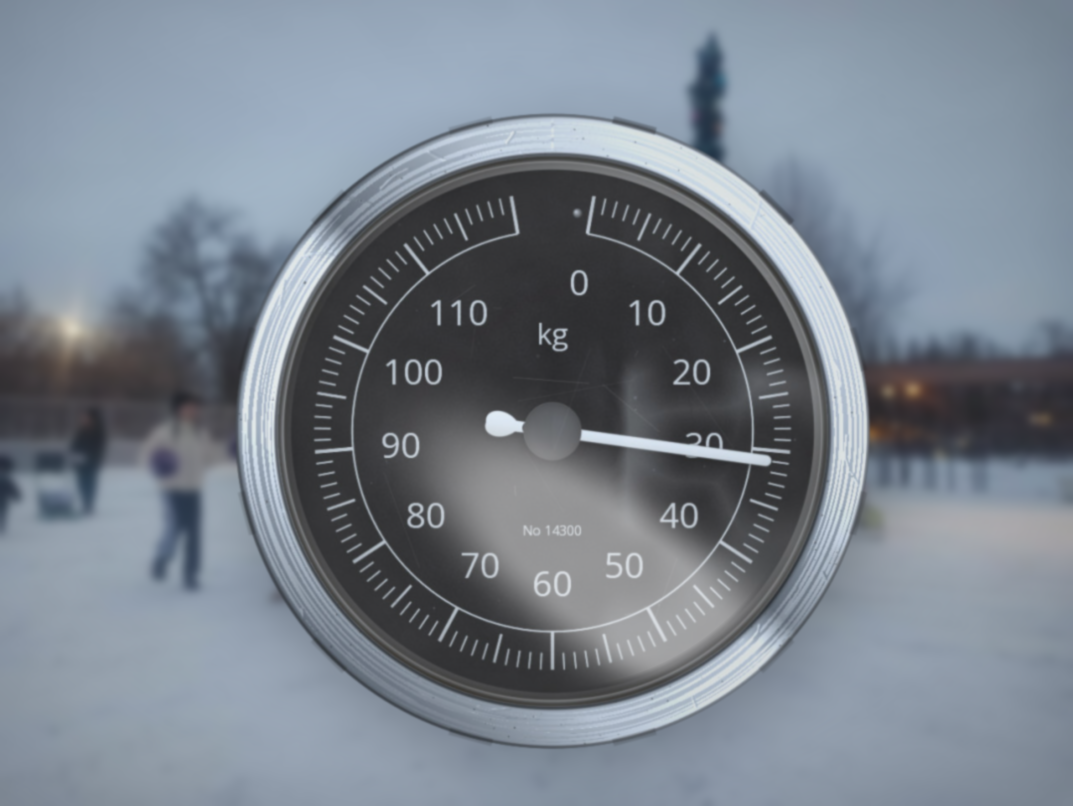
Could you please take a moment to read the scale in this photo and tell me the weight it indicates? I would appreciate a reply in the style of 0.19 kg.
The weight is 31 kg
